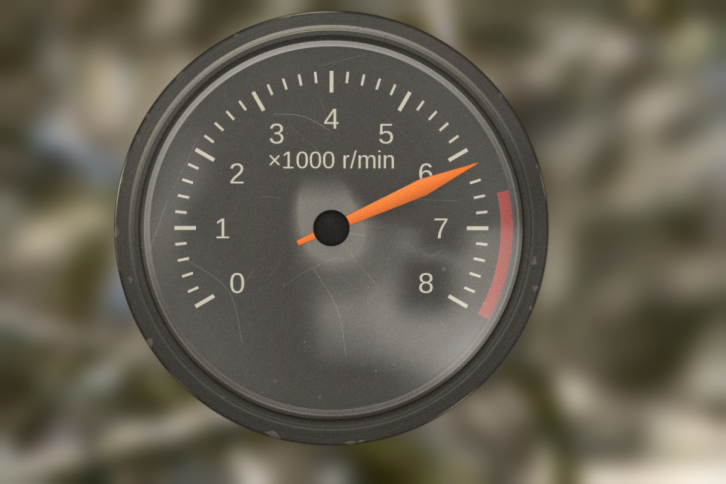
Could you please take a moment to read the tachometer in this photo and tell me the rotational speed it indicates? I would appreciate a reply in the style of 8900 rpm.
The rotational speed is 6200 rpm
